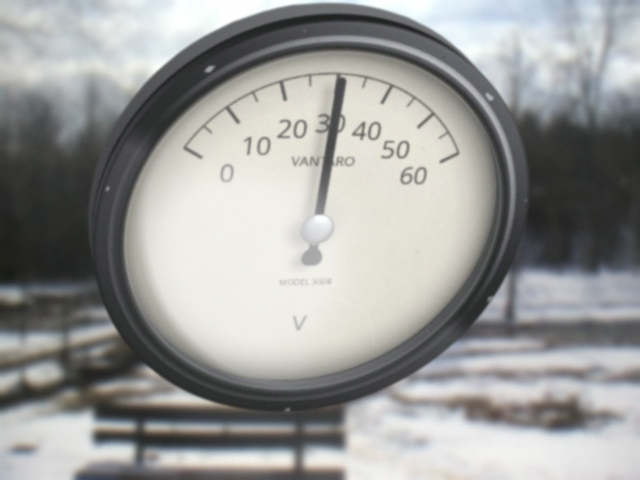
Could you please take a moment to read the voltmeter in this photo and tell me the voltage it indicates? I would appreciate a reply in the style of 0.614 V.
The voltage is 30 V
